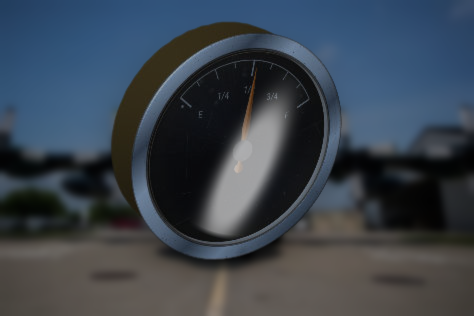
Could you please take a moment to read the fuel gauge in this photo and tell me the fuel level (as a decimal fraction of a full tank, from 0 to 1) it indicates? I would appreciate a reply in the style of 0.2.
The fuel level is 0.5
